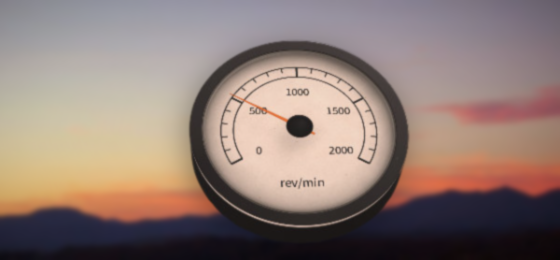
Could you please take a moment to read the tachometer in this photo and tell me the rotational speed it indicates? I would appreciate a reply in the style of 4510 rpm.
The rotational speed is 500 rpm
